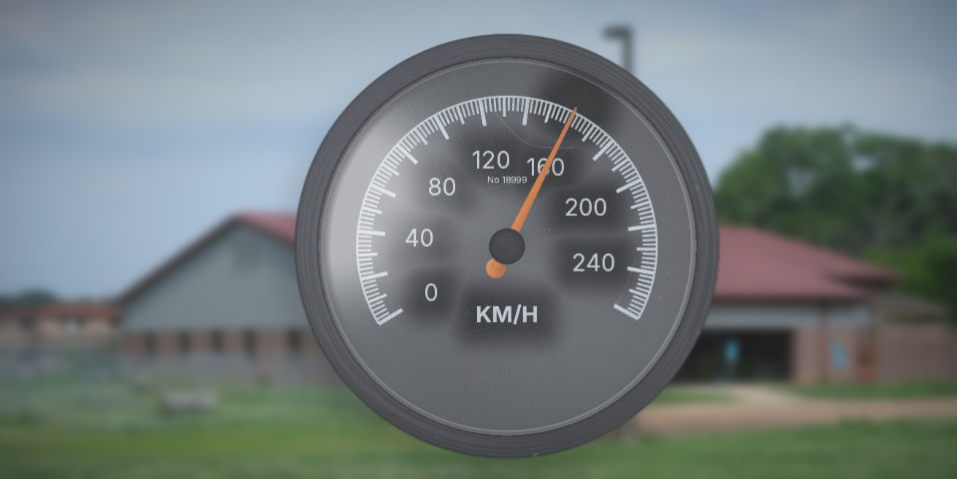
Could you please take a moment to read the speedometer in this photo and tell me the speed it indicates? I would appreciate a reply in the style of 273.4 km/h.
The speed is 160 km/h
